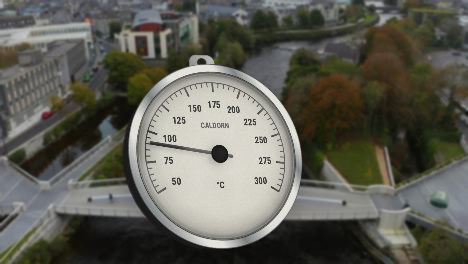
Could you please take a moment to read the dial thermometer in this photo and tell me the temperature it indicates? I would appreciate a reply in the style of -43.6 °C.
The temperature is 90 °C
